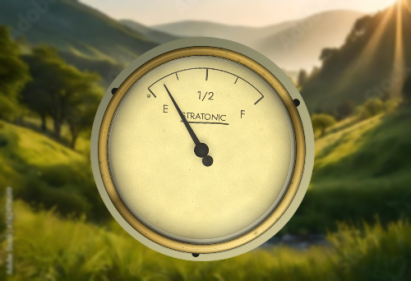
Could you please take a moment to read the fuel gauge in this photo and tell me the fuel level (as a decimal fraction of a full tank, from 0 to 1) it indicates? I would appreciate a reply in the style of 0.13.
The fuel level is 0.125
